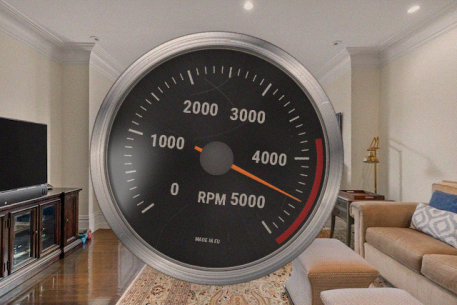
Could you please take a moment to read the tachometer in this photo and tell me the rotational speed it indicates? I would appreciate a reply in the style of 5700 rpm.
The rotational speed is 4500 rpm
